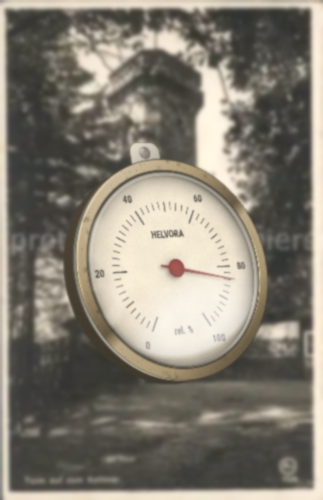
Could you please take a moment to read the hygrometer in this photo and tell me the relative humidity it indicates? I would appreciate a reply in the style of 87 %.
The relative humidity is 84 %
